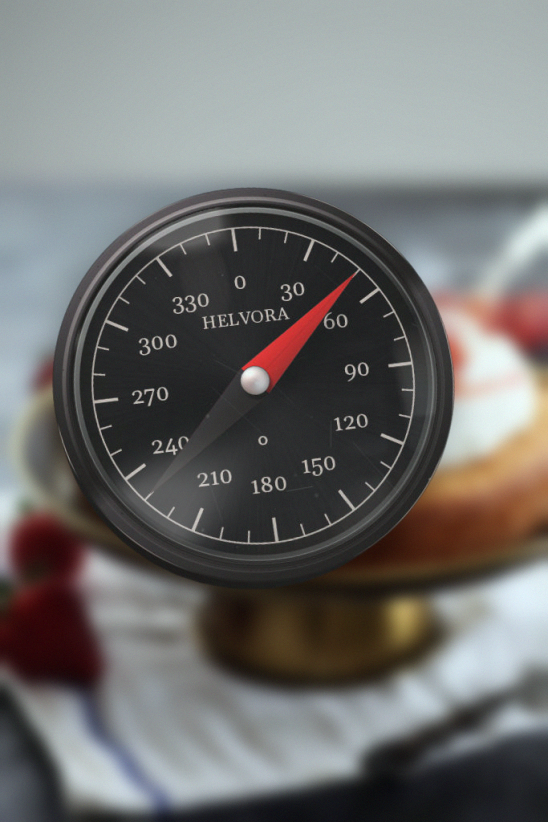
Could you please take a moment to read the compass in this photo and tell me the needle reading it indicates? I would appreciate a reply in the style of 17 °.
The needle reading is 50 °
